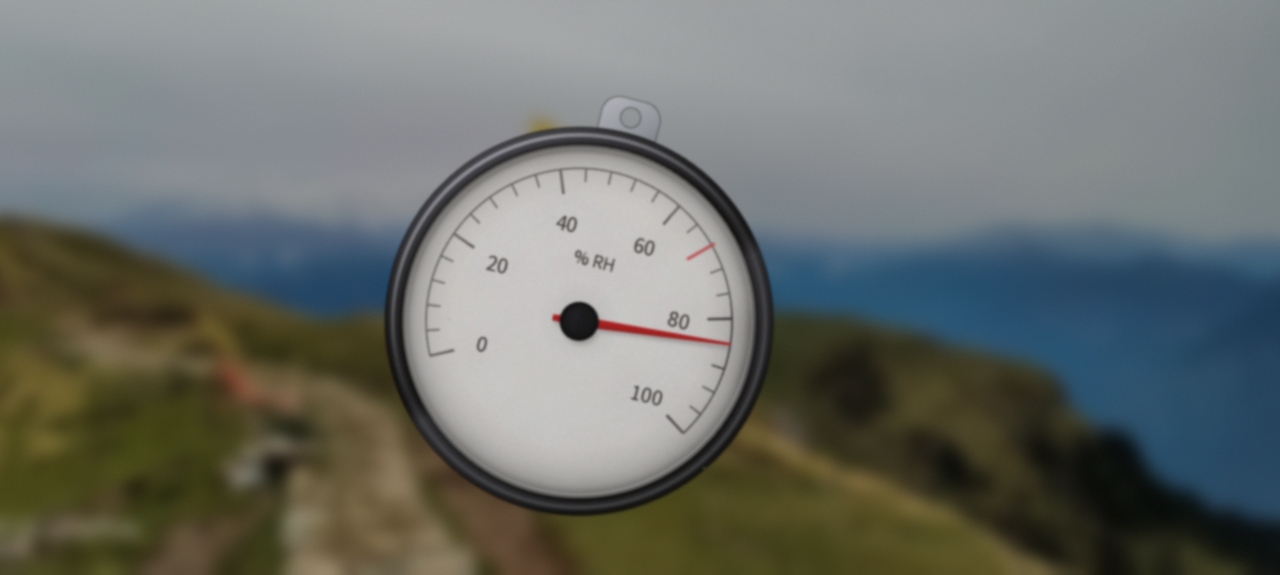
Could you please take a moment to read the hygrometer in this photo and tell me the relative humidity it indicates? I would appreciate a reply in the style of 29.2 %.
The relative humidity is 84 %
